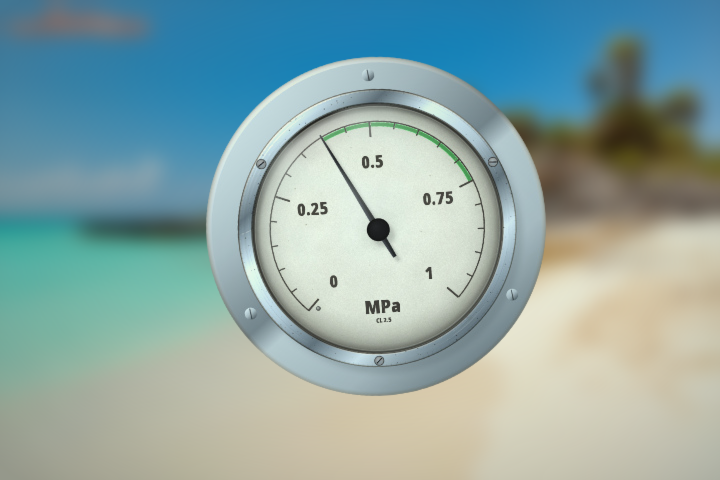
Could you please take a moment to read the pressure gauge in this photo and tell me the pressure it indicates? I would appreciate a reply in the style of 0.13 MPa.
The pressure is 0.4 MPa
